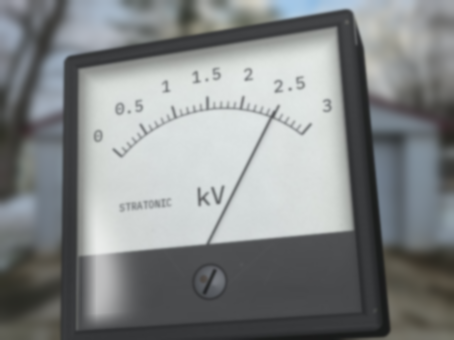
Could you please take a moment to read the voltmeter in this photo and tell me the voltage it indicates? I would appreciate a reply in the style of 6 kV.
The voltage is 2.5 kV
